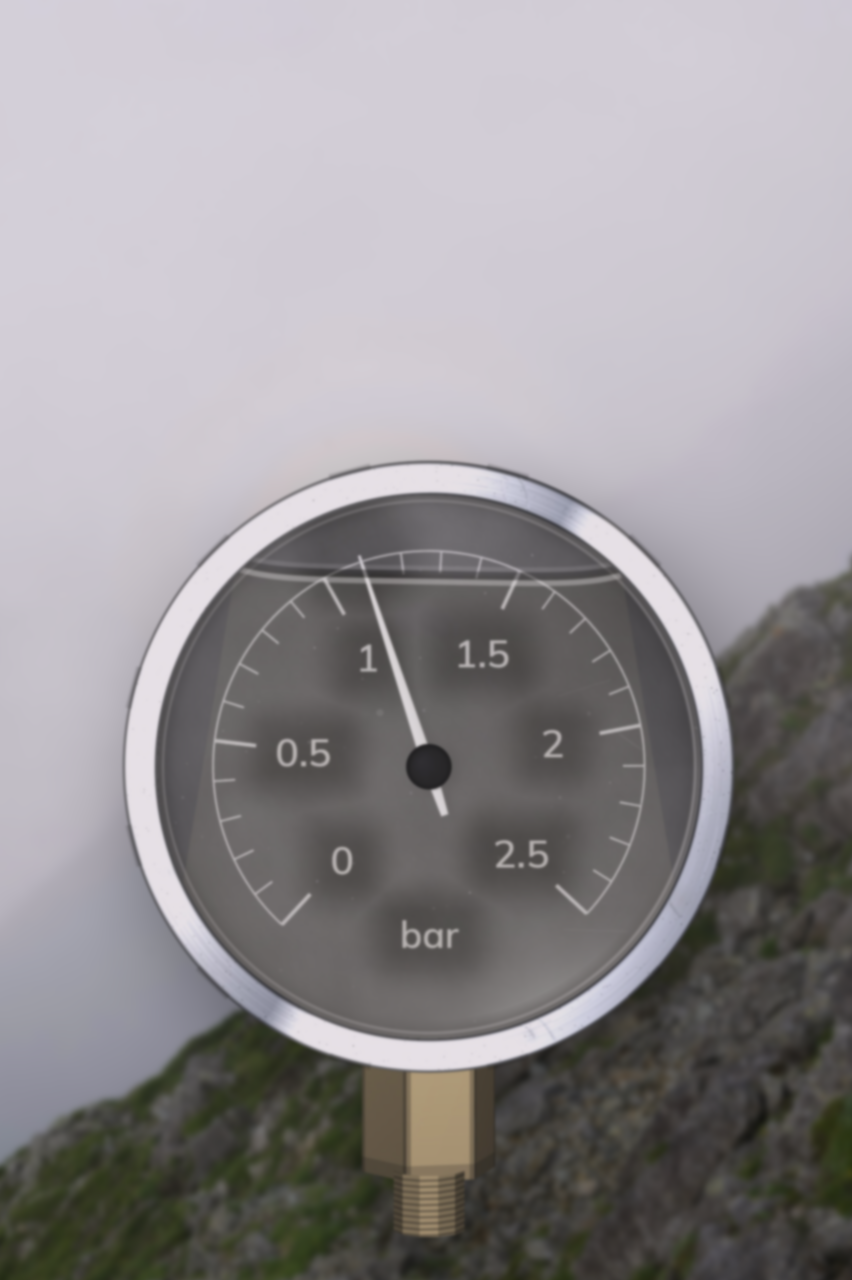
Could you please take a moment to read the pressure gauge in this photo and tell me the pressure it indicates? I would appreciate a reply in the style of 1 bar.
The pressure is 1.1 bar
